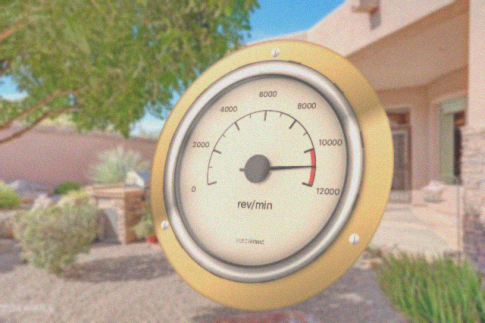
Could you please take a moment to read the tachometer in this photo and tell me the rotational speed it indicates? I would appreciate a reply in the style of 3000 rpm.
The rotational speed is 11000 rpm
